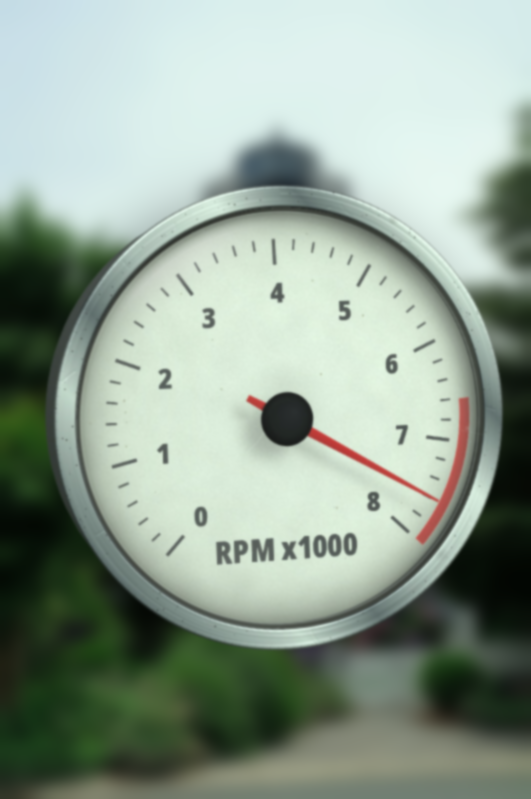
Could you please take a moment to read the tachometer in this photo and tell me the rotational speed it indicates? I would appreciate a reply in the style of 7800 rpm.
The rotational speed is 7600 rpm
